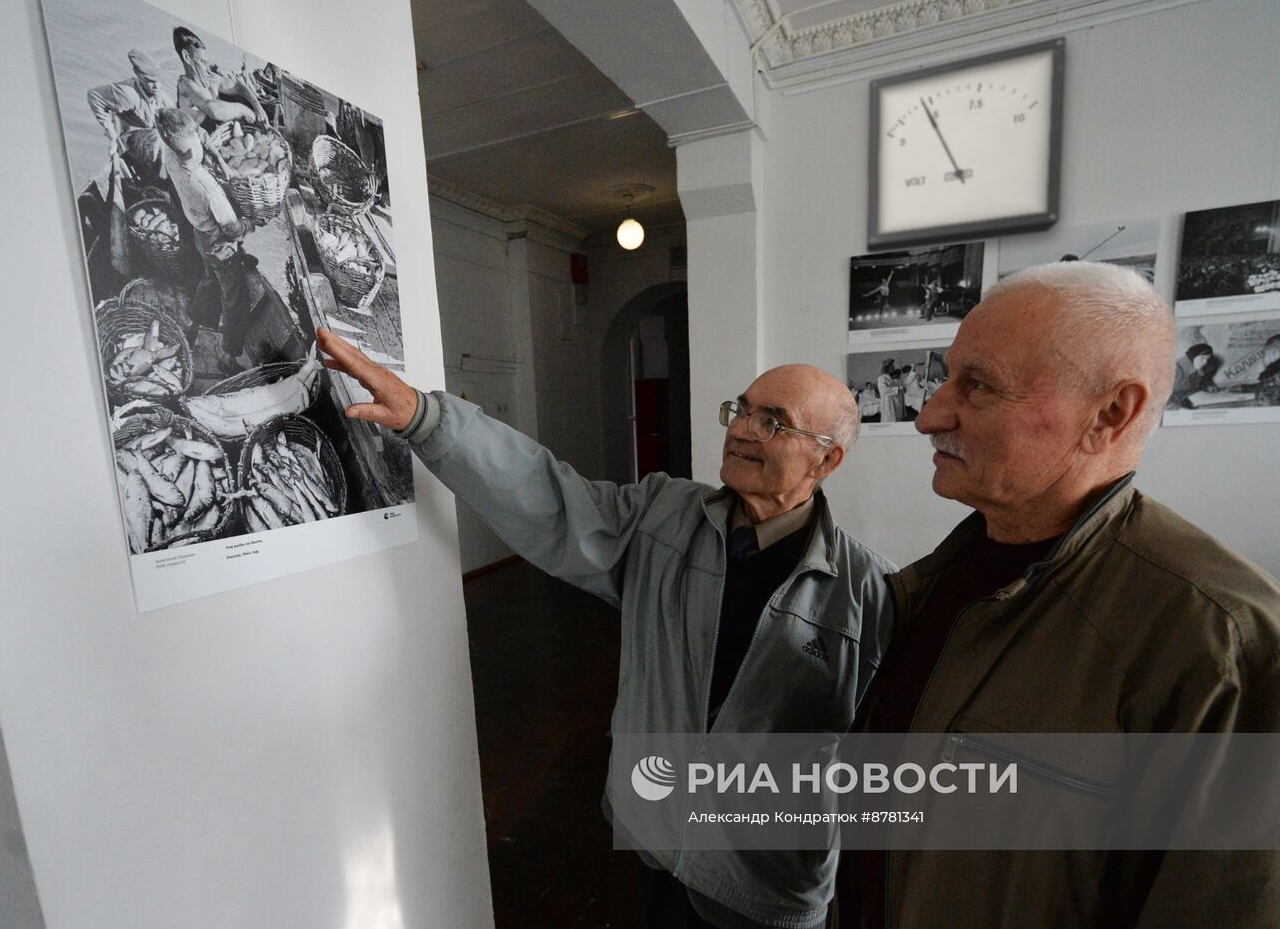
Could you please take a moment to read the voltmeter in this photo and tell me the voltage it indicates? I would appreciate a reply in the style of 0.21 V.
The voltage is 4.5 V
